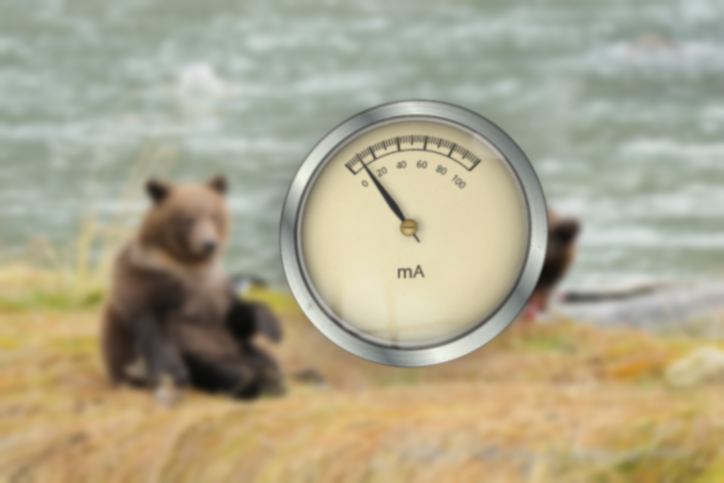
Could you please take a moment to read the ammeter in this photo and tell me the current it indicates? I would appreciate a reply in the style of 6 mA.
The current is 10 mA
